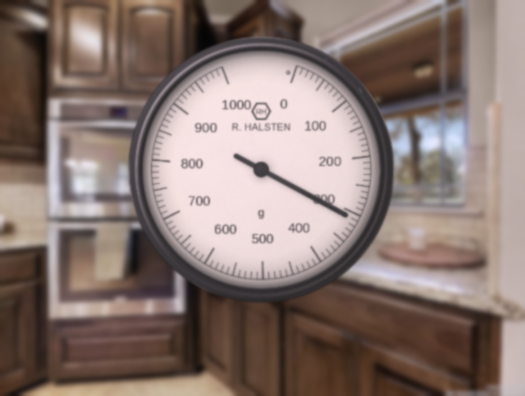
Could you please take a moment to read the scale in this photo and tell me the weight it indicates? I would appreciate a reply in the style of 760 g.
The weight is 310 g
